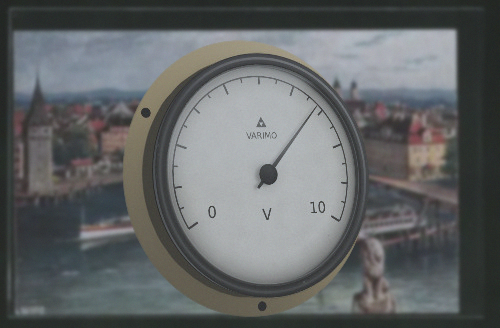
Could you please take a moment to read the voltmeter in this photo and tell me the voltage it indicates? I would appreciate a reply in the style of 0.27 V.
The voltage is 6.75 V
